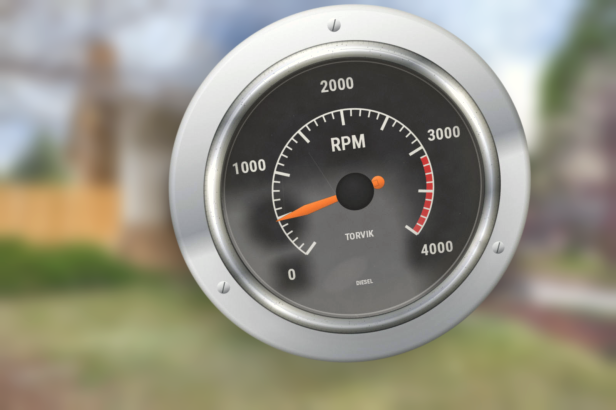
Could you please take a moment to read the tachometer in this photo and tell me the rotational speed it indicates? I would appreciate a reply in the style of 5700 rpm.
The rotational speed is 500 rpm
